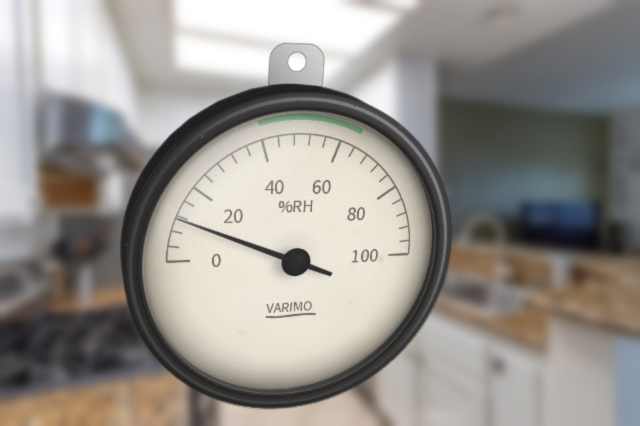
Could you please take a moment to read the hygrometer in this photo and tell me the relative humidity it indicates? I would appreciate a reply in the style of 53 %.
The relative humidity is 12 %
